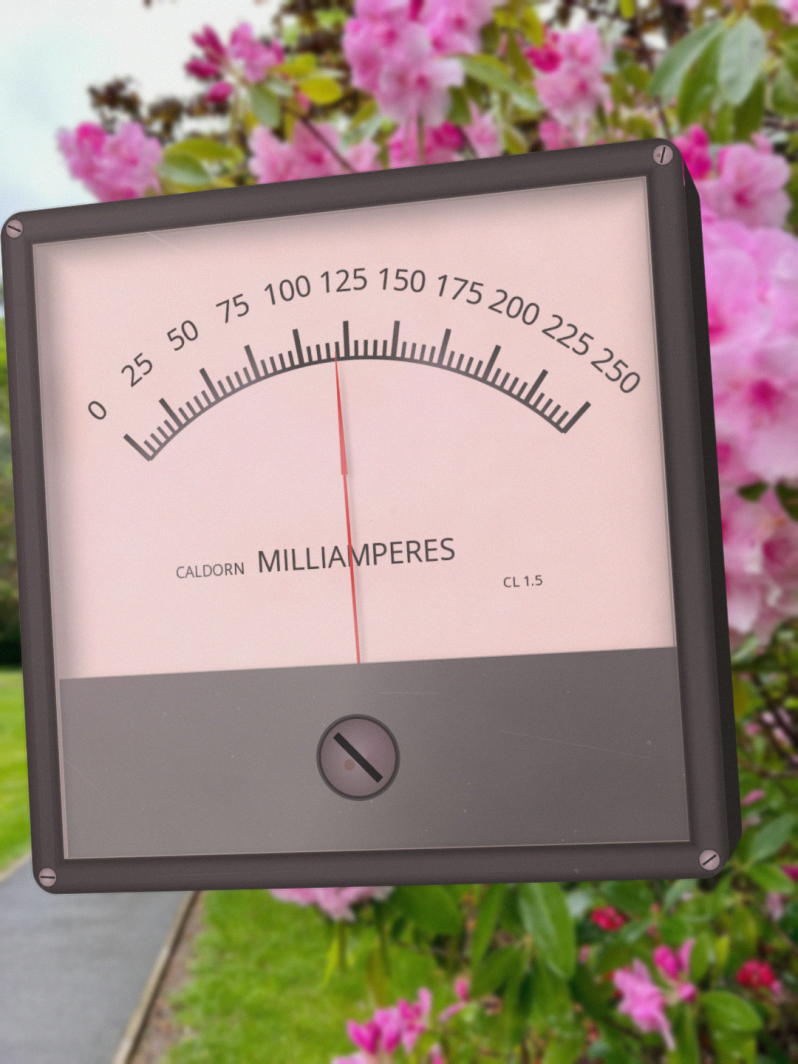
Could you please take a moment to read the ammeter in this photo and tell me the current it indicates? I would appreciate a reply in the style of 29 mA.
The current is 120 mA
